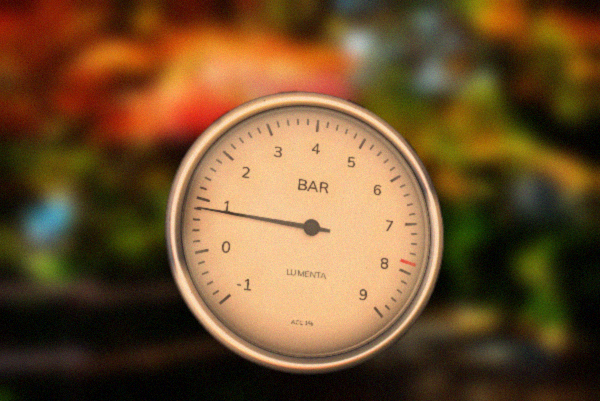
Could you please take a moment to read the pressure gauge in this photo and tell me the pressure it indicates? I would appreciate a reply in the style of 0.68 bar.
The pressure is 0.8 bar
